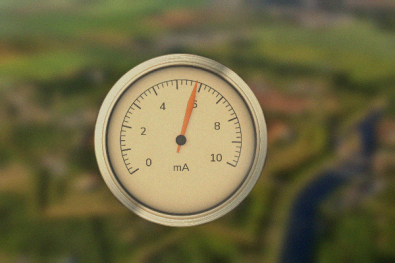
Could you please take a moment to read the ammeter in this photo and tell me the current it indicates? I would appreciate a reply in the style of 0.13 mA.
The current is 5.8 mA
